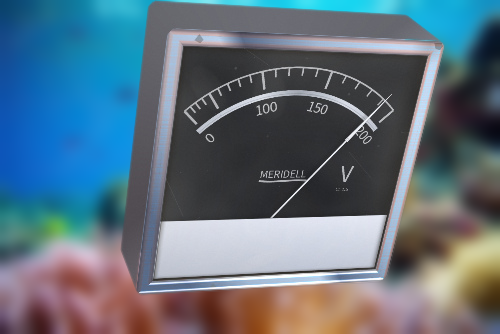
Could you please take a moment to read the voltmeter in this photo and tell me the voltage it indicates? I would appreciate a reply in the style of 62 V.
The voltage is 190 V
